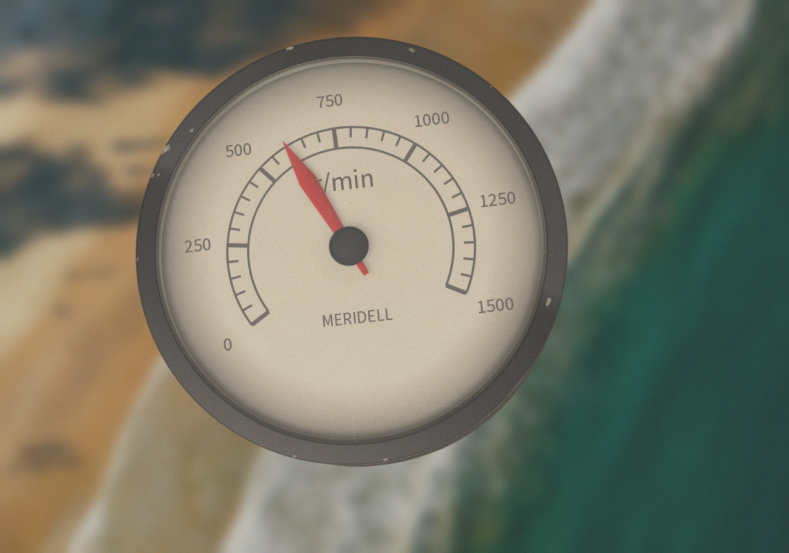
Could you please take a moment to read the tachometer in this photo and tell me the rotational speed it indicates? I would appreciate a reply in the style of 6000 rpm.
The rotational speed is 600 rpm
